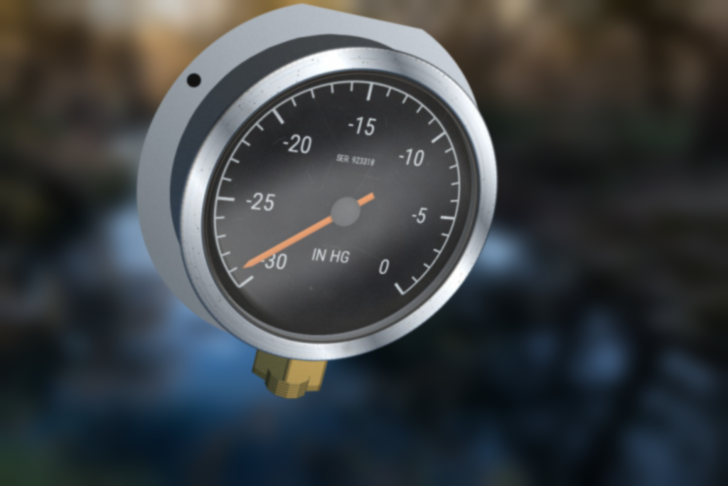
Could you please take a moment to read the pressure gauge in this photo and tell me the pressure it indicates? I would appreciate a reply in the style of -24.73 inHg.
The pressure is -29 inHg
